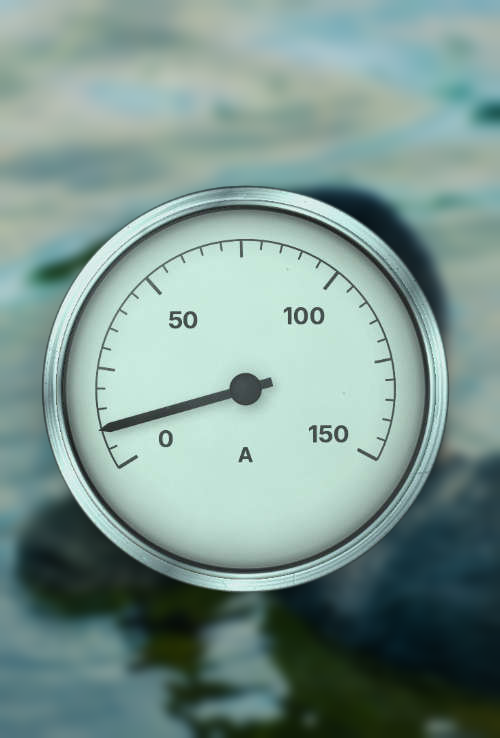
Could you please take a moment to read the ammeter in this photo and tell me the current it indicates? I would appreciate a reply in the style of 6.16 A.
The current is 10 A
